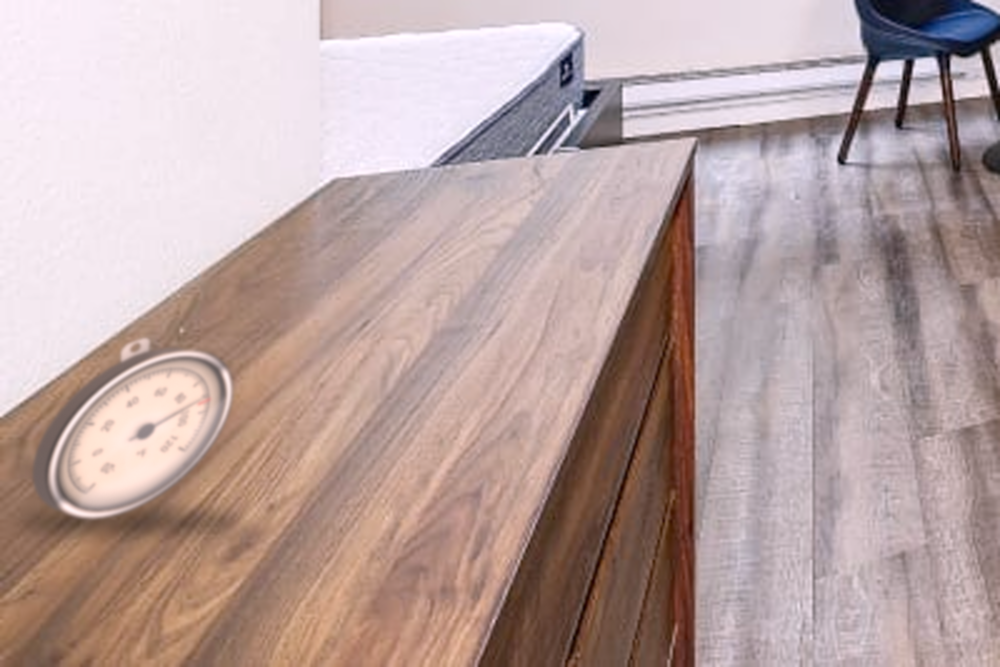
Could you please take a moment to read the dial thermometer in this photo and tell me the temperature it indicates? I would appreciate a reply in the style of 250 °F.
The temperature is 90 °F
